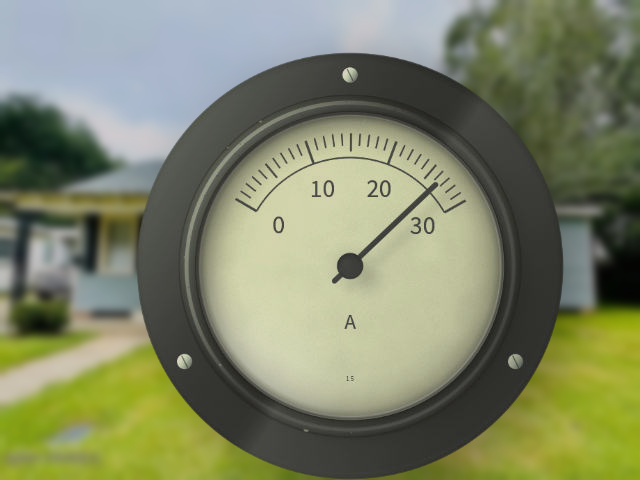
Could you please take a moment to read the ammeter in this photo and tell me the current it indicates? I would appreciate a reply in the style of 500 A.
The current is 26.5 A
